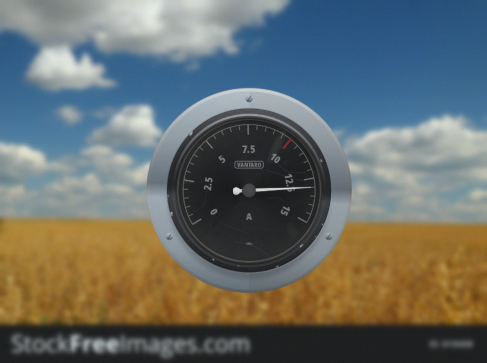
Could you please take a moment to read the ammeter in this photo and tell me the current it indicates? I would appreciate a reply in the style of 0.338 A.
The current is 13 A
